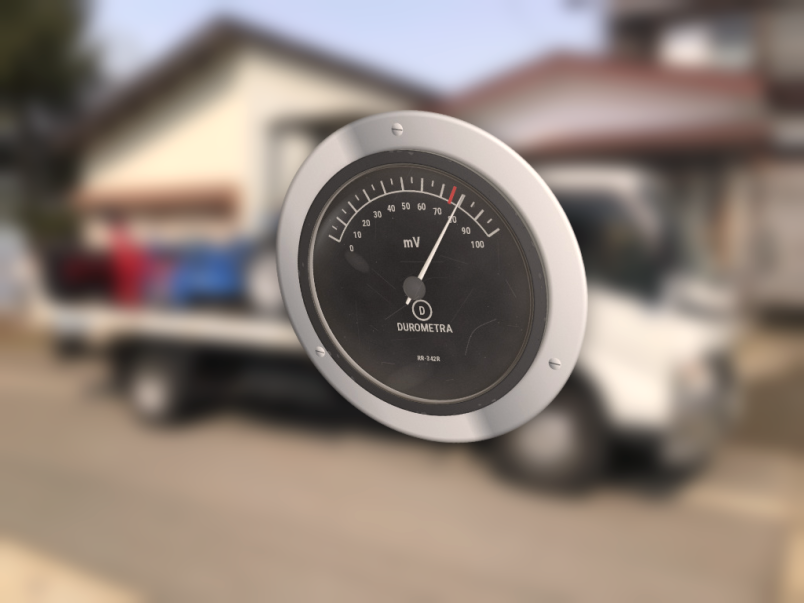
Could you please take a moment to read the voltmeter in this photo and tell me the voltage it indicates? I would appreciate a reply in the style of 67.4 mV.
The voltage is 80 mV
